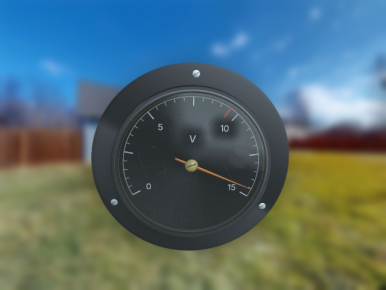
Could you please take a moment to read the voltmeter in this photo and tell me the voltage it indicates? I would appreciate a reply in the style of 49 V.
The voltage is 14.5 V
